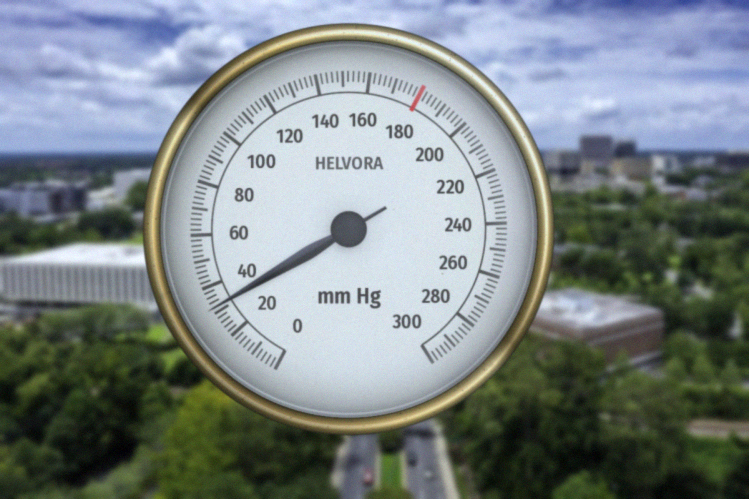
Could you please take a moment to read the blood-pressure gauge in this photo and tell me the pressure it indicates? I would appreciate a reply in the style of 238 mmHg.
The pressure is 32 mmHg
